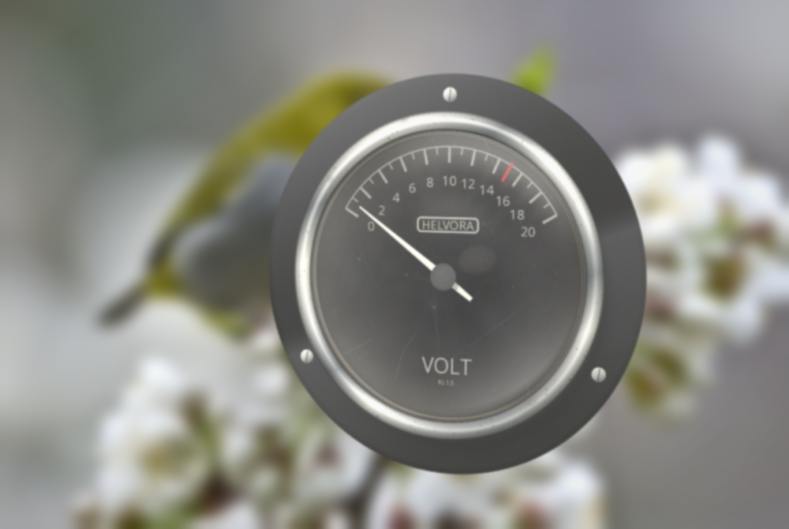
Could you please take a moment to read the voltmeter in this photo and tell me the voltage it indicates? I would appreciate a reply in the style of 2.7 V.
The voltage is 1 V
